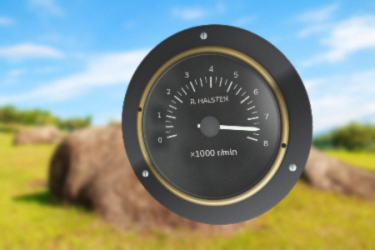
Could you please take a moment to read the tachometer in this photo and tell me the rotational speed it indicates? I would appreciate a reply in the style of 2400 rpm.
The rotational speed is 7500 rpm
